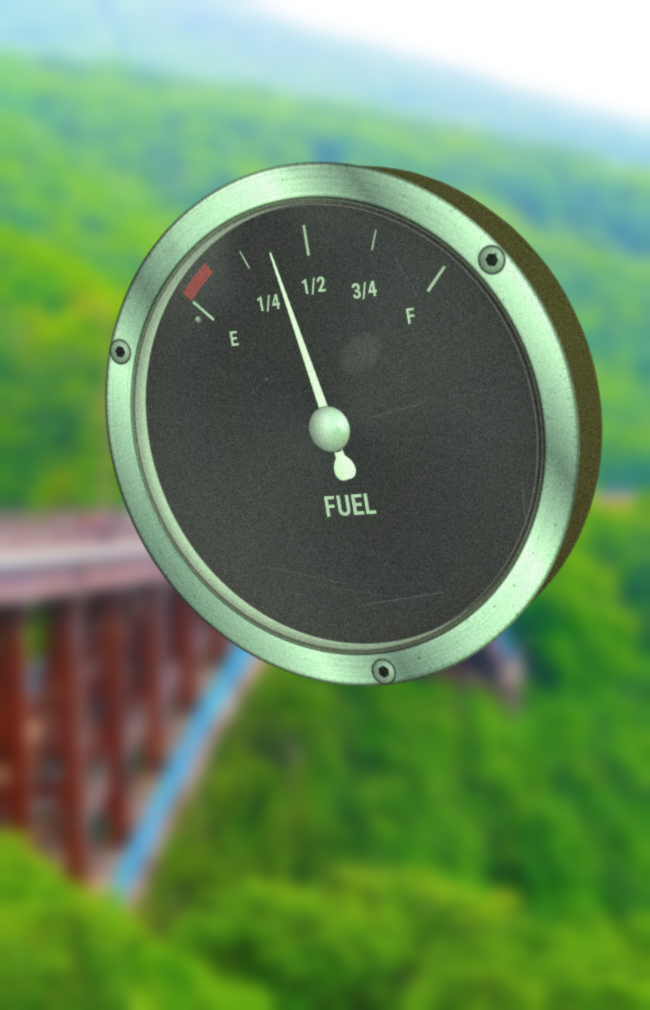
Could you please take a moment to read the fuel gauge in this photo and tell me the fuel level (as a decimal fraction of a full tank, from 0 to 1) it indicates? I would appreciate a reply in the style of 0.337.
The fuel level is 0.375
